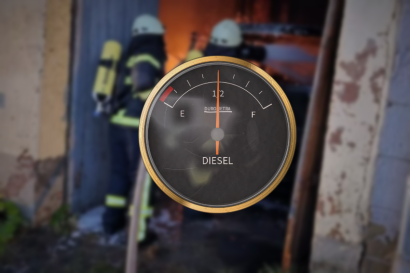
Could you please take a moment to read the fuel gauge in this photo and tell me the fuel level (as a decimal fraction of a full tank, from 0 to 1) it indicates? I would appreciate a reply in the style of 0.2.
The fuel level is 0.5
